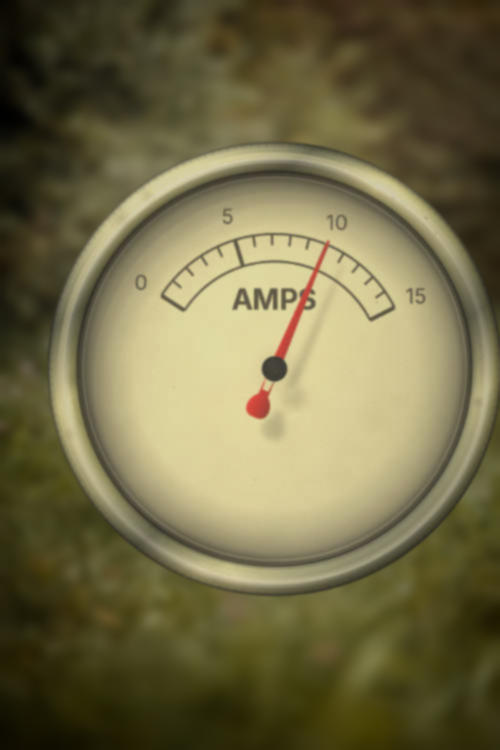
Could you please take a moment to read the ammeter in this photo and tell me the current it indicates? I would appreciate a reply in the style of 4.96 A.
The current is 10 A
